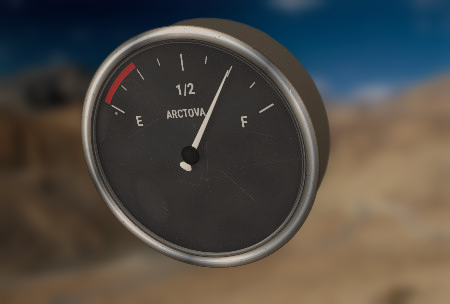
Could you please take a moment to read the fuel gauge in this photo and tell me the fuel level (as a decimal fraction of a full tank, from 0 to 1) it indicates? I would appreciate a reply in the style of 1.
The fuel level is 0.75
